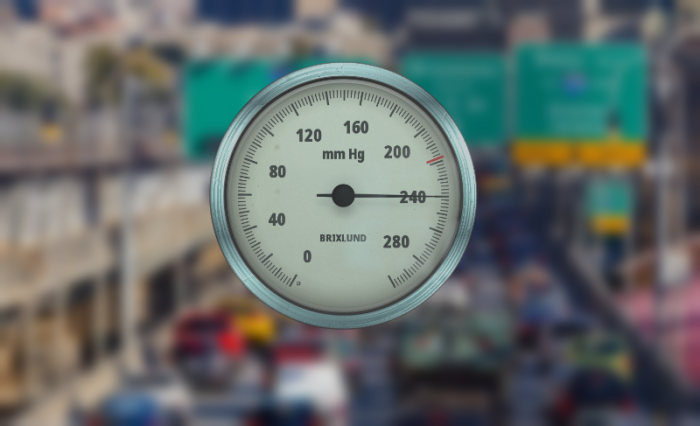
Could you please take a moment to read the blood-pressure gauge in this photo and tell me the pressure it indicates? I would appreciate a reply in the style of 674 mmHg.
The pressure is 240 mmHg
